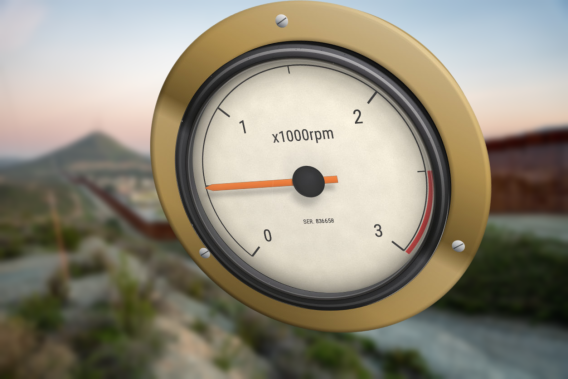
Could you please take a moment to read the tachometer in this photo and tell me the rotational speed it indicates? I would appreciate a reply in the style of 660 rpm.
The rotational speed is 500 rpm
